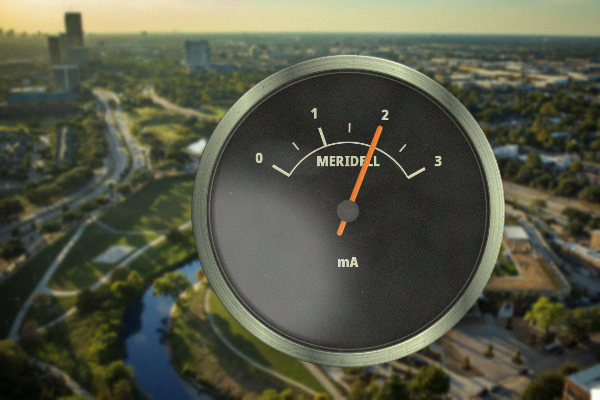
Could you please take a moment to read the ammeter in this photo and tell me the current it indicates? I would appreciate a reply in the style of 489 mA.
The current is 2 mA
